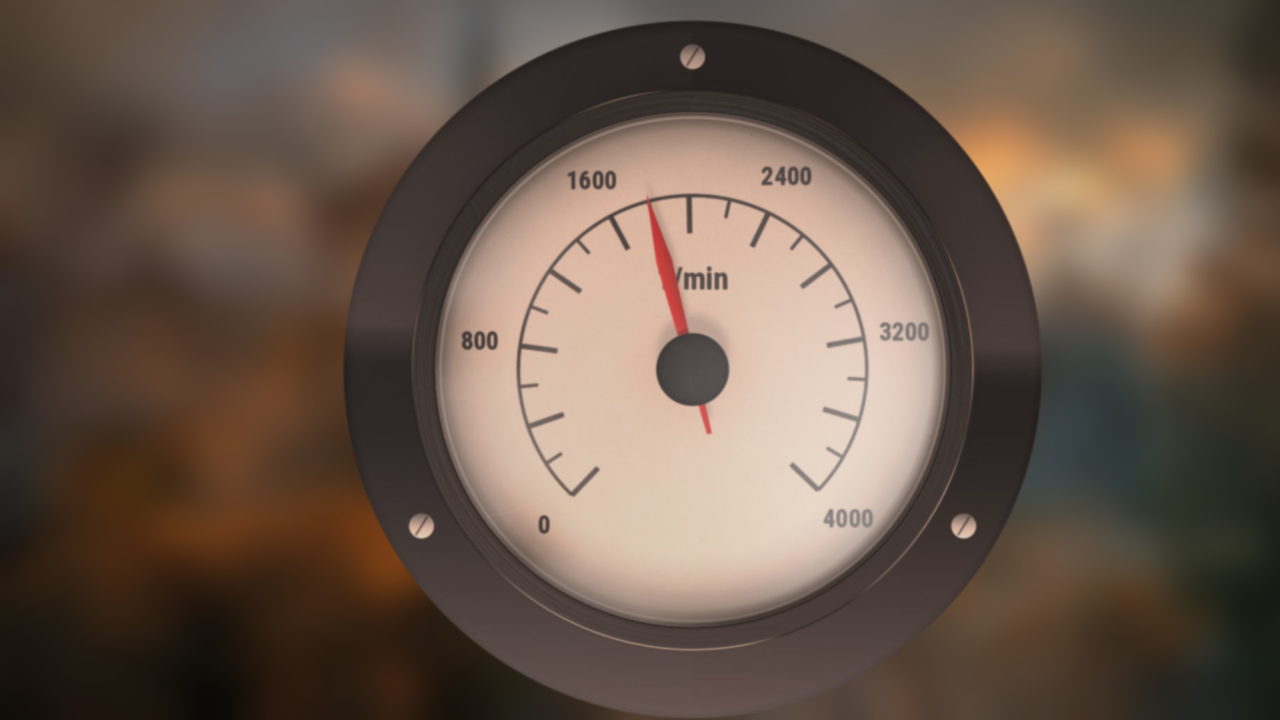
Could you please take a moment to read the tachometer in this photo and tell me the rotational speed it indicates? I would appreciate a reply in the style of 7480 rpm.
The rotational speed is 1800 rpm
